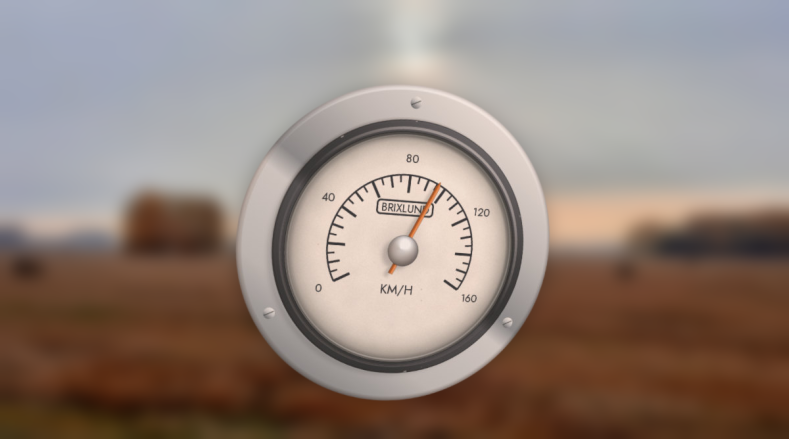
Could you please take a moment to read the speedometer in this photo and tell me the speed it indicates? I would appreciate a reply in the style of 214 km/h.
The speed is 95 km/h
